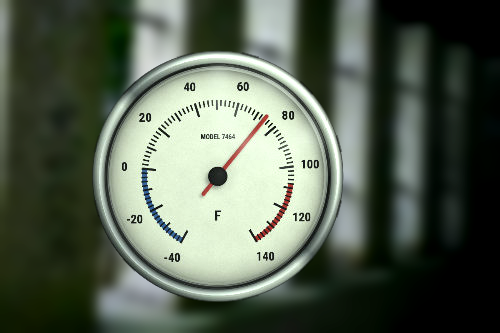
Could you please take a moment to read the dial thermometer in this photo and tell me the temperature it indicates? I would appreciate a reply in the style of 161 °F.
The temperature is 74 °F
